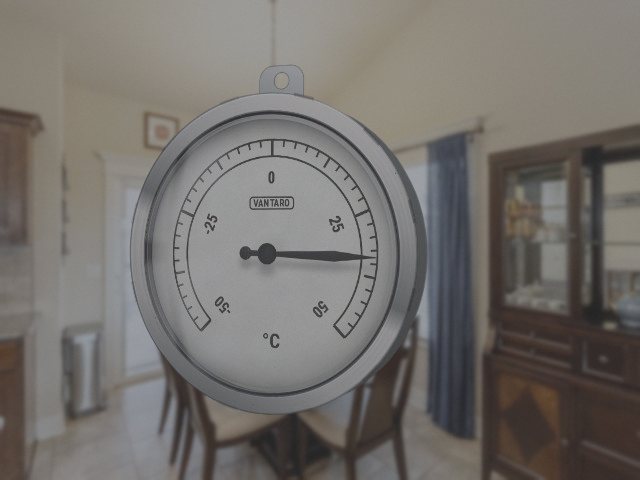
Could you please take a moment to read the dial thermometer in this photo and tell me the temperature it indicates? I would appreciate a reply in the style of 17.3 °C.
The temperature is 33.75 °C
